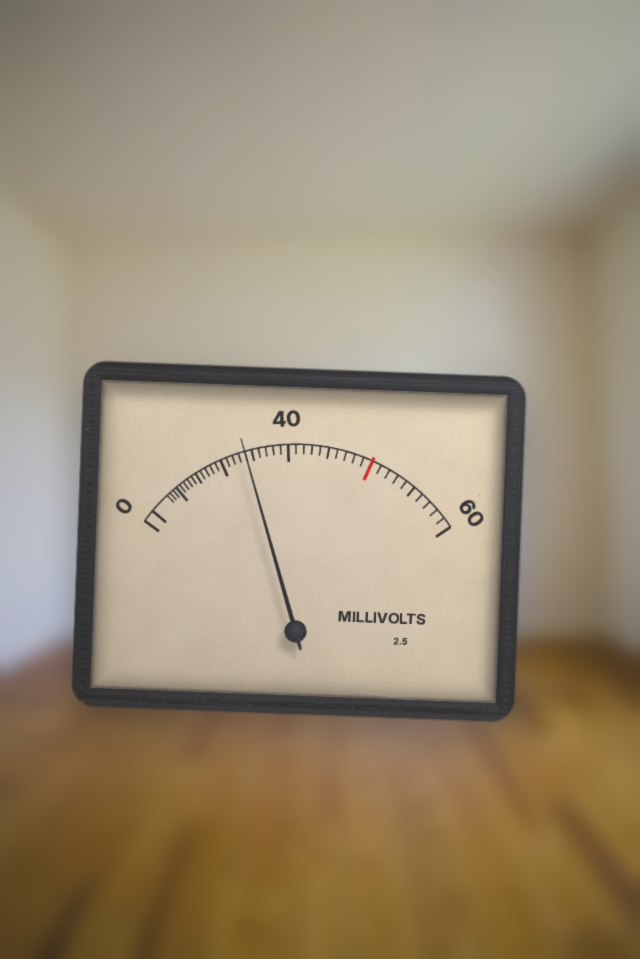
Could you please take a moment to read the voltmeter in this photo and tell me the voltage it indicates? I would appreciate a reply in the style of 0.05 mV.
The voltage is 34 mV
